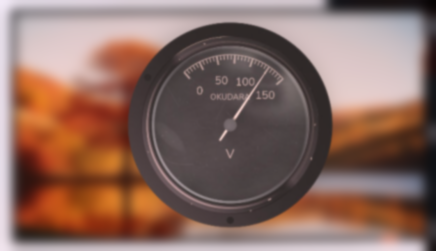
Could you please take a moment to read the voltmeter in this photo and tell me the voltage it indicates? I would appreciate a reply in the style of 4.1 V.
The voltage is 125 V
